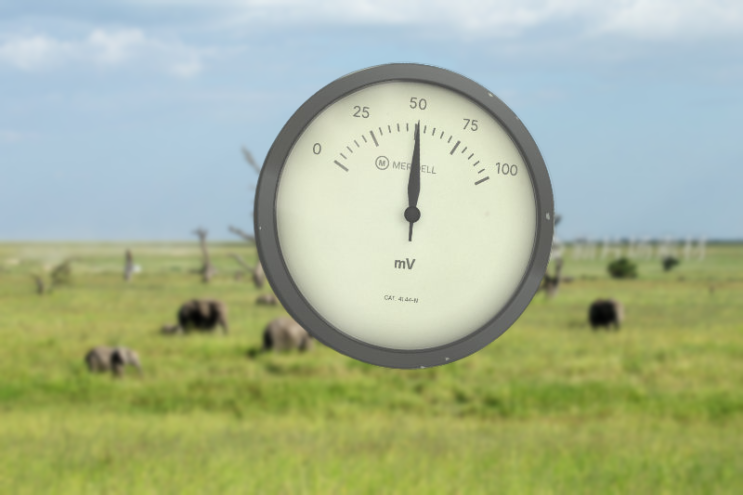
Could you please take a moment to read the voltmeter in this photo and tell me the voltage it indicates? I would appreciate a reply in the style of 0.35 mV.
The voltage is 50 mV
